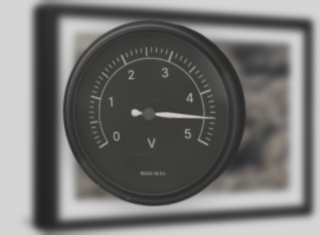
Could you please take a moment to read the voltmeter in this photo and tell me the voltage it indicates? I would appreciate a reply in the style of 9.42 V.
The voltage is 4.5 V
